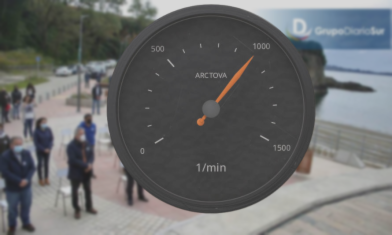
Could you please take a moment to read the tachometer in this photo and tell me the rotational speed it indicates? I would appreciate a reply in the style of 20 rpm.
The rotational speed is 1000 rpm
